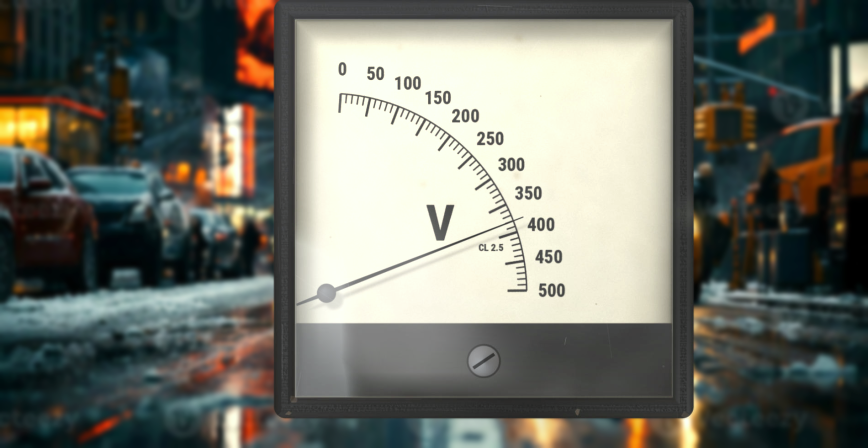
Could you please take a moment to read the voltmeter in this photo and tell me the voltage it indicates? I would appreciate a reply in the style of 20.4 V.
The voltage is 380 V
